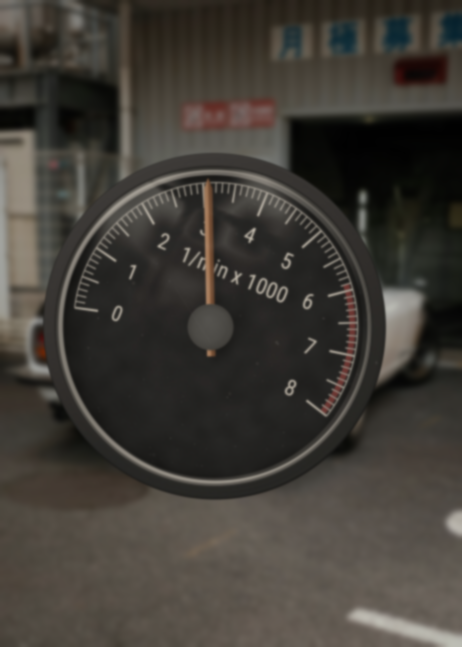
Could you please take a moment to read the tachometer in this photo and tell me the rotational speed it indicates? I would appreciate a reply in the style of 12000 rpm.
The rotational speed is 3100 rpm
